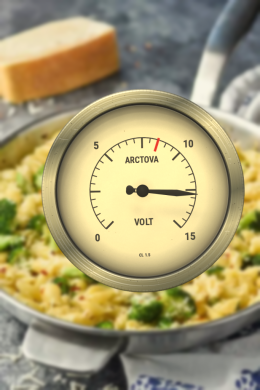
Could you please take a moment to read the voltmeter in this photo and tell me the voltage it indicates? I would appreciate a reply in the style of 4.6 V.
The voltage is 12.75 V
